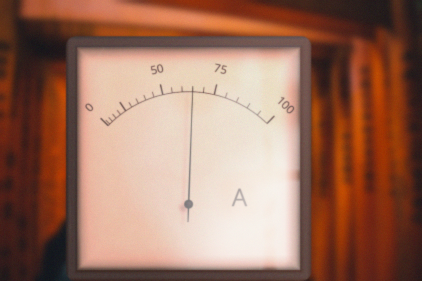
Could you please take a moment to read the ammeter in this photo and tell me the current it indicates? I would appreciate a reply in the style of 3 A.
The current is 65 A
